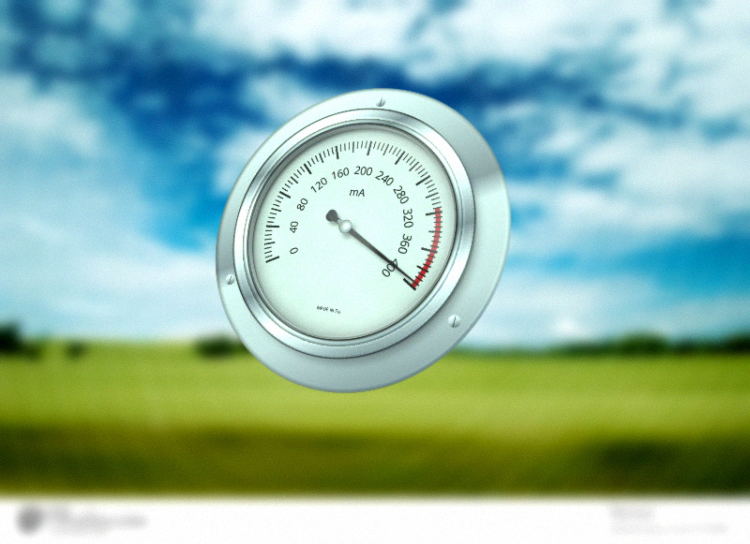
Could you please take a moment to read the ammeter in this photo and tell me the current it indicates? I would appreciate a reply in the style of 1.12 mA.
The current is 395 mA
